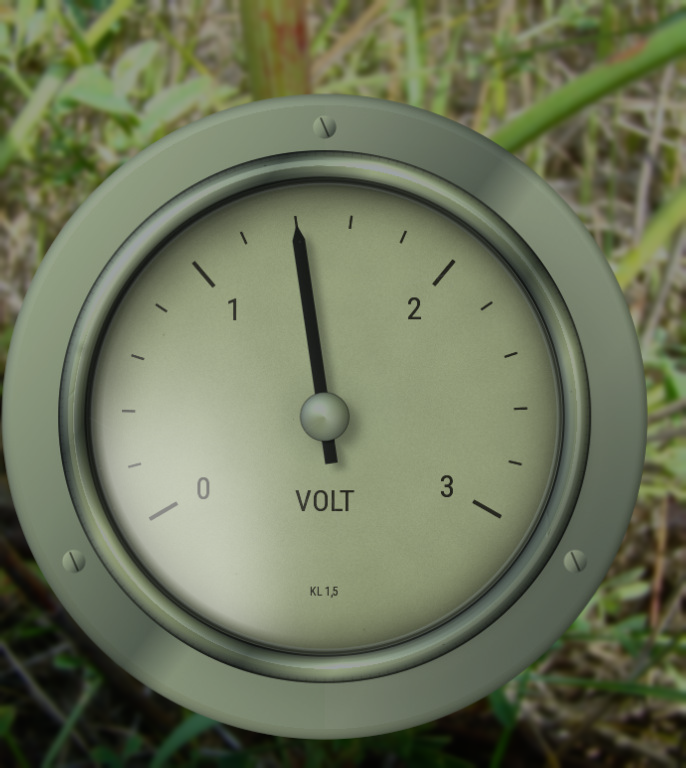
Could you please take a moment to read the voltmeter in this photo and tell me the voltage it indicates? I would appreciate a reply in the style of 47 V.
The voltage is 1.4 V
